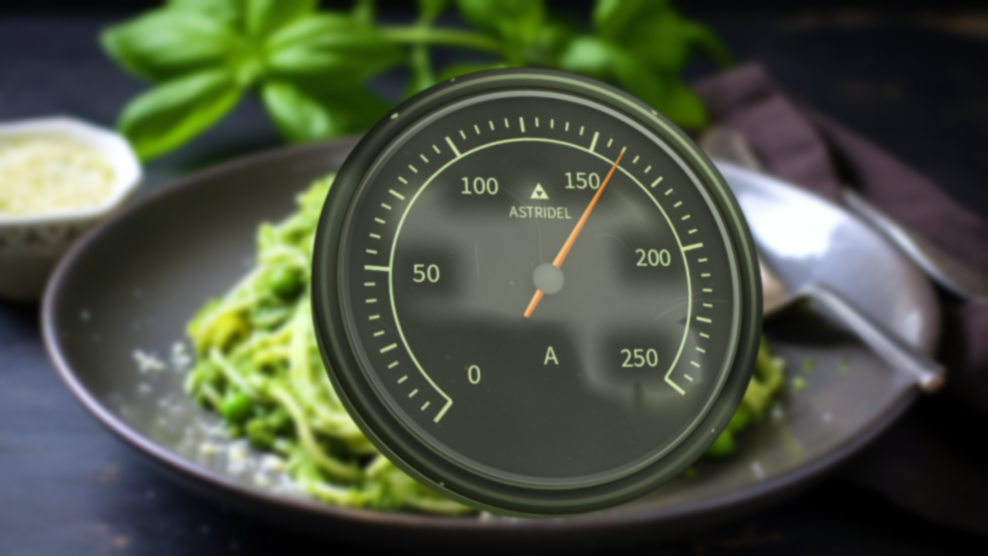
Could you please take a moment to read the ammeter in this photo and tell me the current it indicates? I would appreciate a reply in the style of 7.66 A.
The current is 160 A
